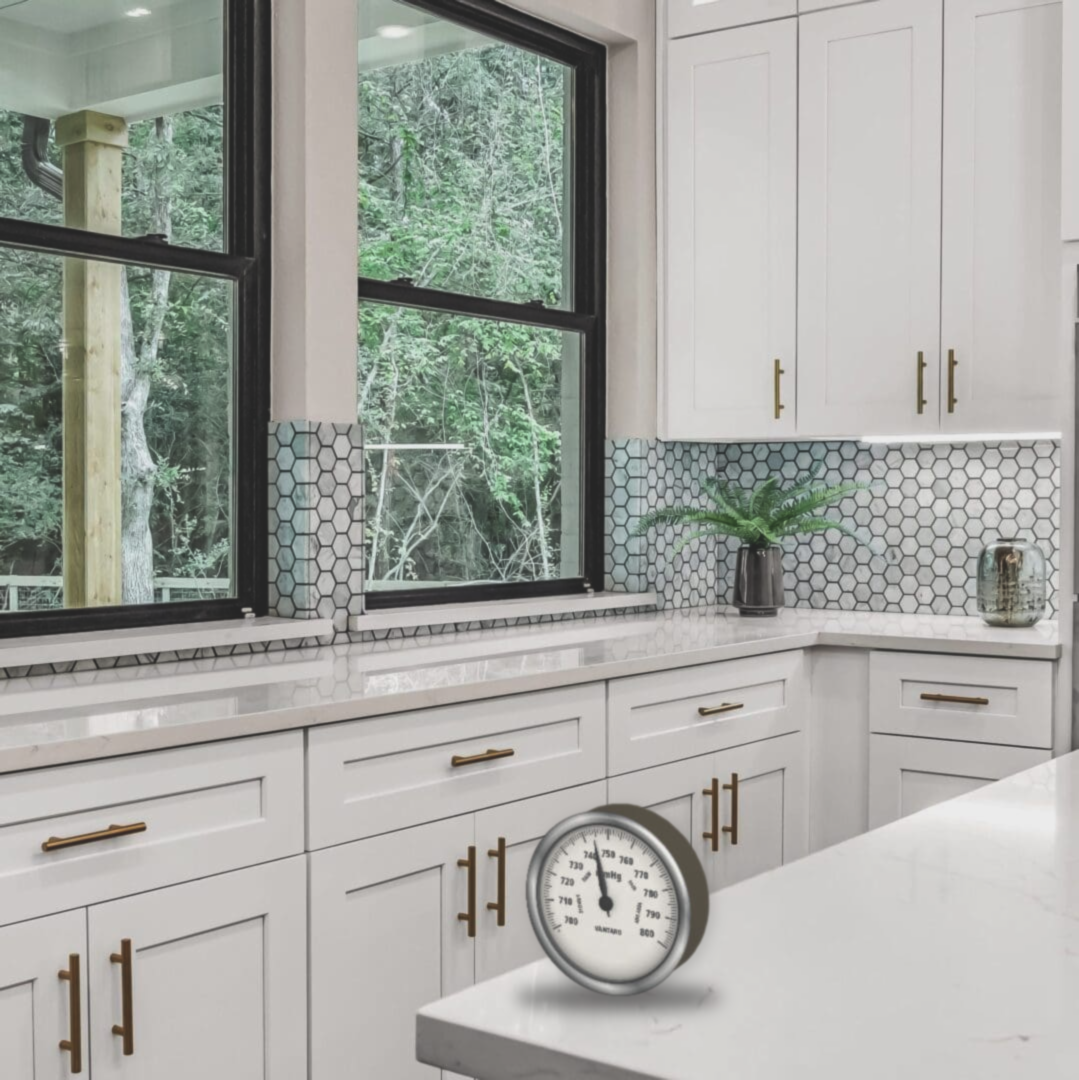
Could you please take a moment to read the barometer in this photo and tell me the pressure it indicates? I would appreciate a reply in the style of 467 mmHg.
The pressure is 745 mmHg
